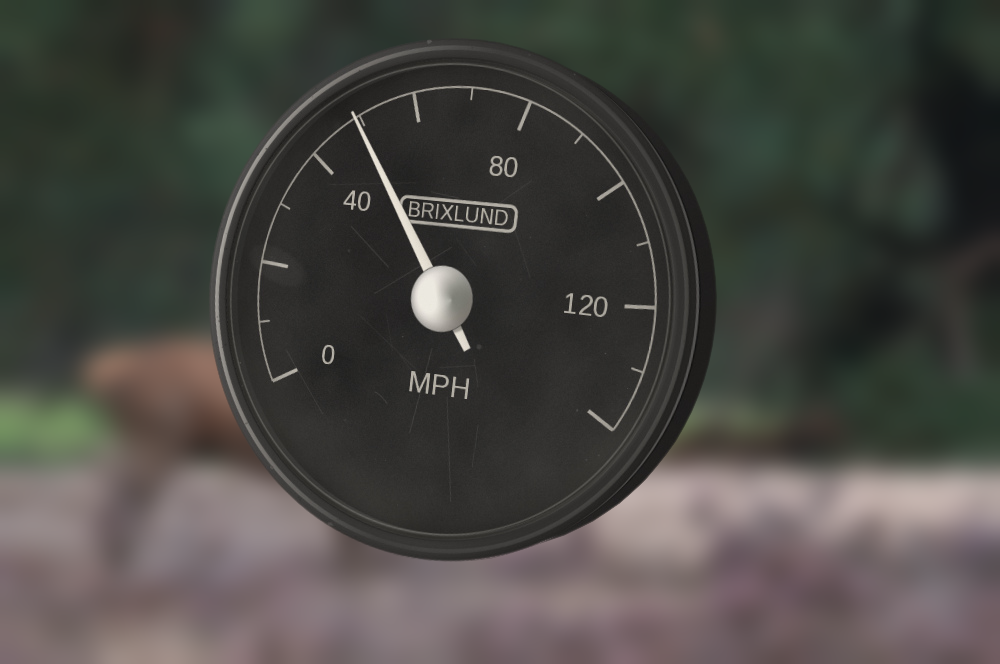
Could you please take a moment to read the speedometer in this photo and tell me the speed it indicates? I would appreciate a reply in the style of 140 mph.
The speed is 50 mph
